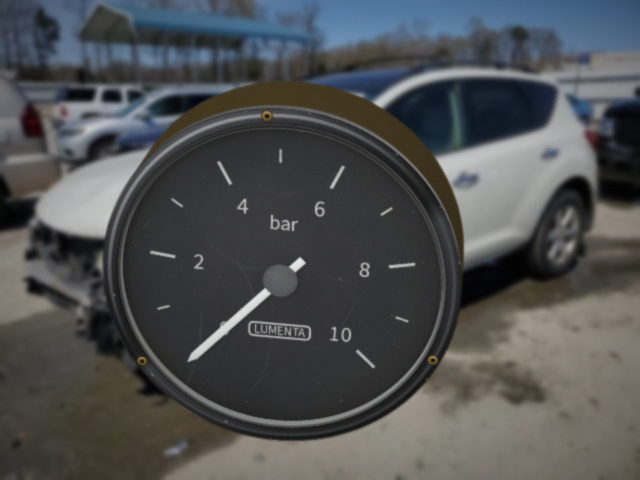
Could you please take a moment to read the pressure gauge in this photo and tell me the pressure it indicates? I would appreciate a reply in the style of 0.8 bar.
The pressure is 0 bar
